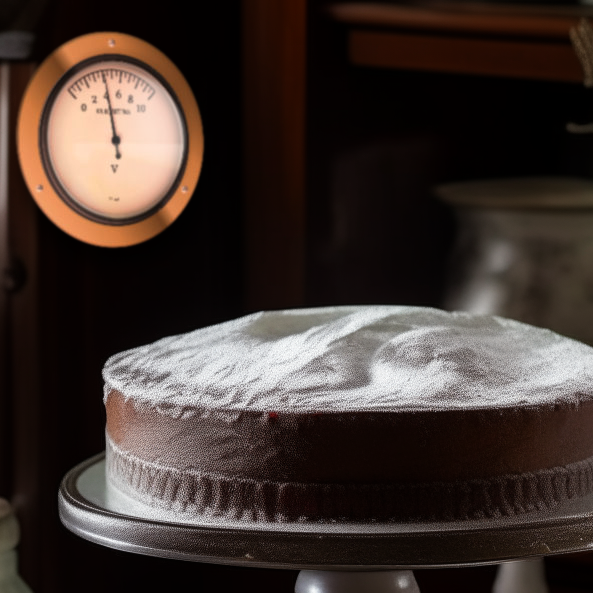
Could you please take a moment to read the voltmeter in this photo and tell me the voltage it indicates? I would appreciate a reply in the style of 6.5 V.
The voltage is 4 V
